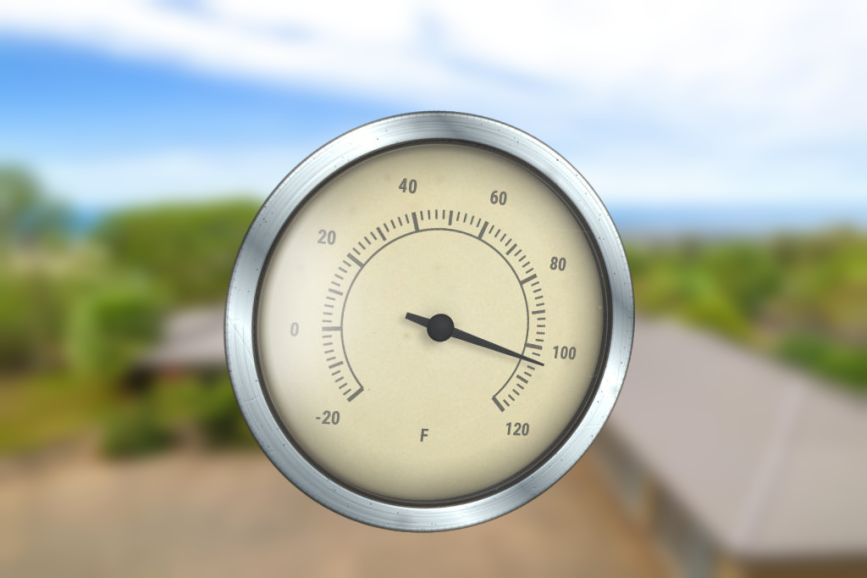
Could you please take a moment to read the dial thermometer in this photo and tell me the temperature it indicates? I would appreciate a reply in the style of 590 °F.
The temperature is 104 °F
